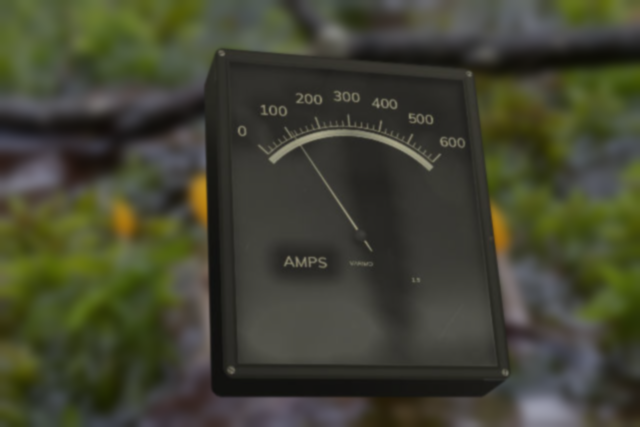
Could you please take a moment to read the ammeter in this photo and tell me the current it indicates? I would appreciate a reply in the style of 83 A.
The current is 100 A
